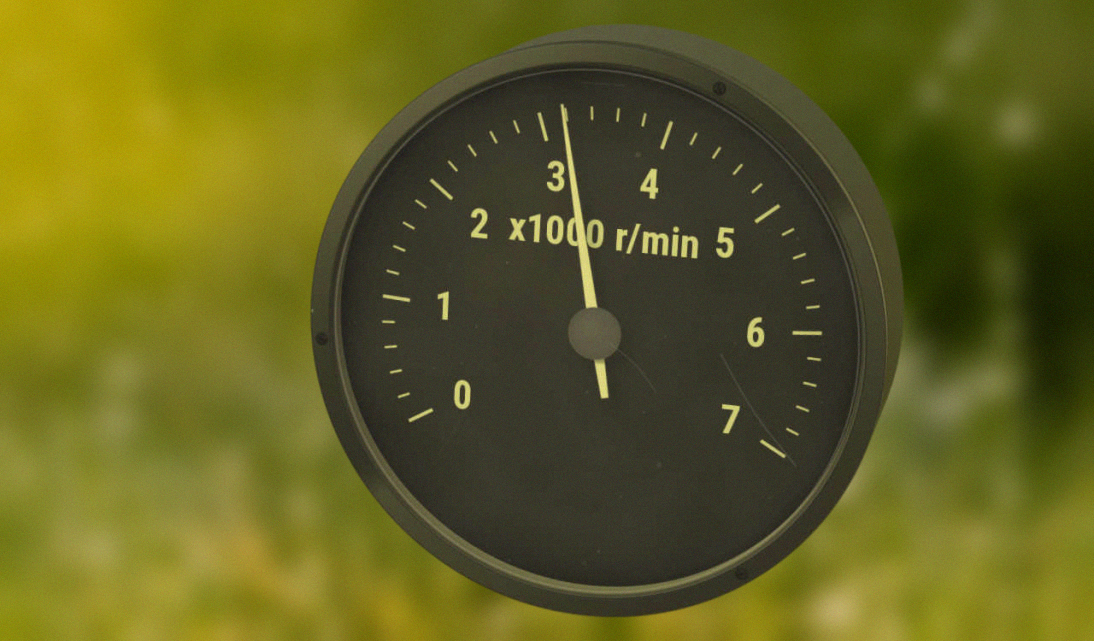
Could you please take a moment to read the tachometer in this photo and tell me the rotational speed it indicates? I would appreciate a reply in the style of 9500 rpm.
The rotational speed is 3200 rpm
